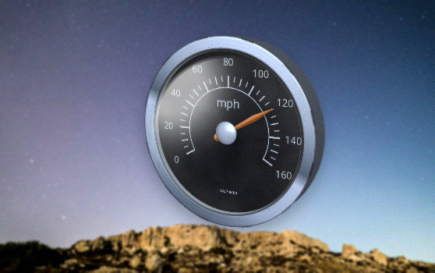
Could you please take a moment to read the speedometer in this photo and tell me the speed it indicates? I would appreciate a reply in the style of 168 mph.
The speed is 120 mph
